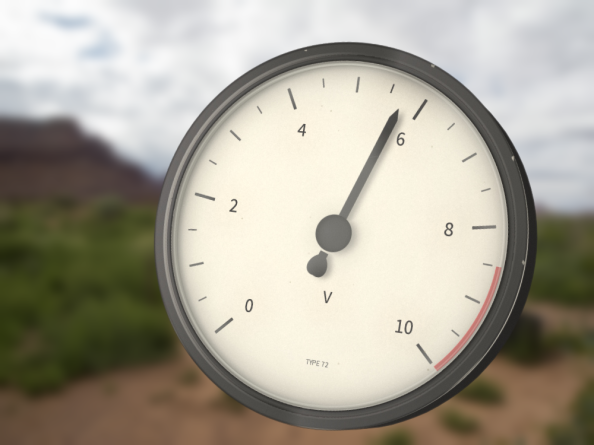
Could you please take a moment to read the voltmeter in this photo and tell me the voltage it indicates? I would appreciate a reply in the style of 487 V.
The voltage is 5.75 V
